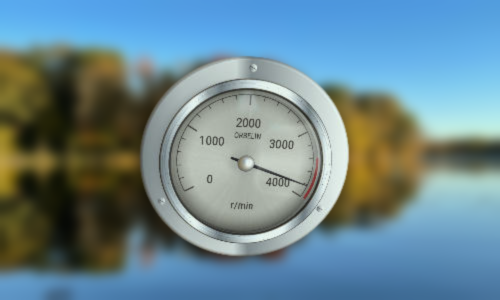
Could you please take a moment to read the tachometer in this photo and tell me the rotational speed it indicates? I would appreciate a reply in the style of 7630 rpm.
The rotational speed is 3800 rpm
